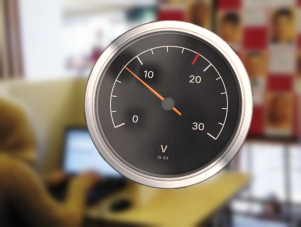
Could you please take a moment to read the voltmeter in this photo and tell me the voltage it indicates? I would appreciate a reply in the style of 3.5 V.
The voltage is 8 V
